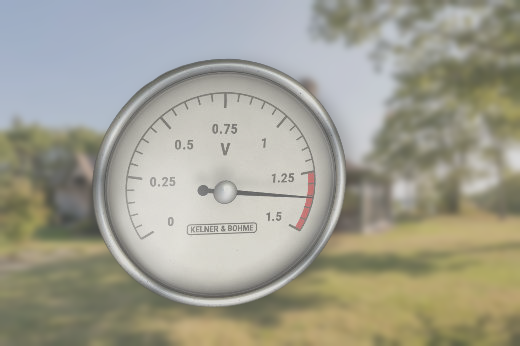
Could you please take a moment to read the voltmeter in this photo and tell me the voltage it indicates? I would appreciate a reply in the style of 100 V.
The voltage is 1.35 V
